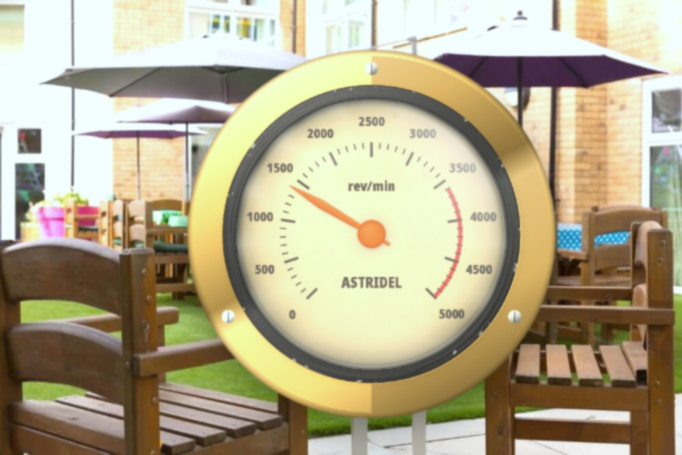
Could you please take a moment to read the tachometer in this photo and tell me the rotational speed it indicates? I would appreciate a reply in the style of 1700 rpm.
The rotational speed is 1400 rpm
